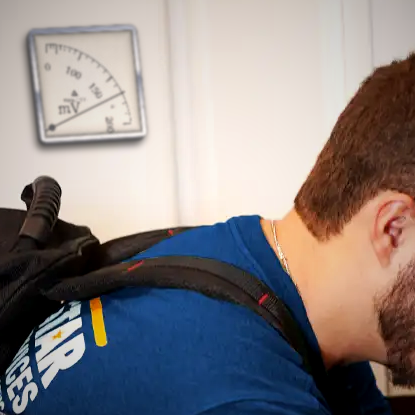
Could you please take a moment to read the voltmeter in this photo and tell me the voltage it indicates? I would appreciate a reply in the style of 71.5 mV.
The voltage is 170 mV
